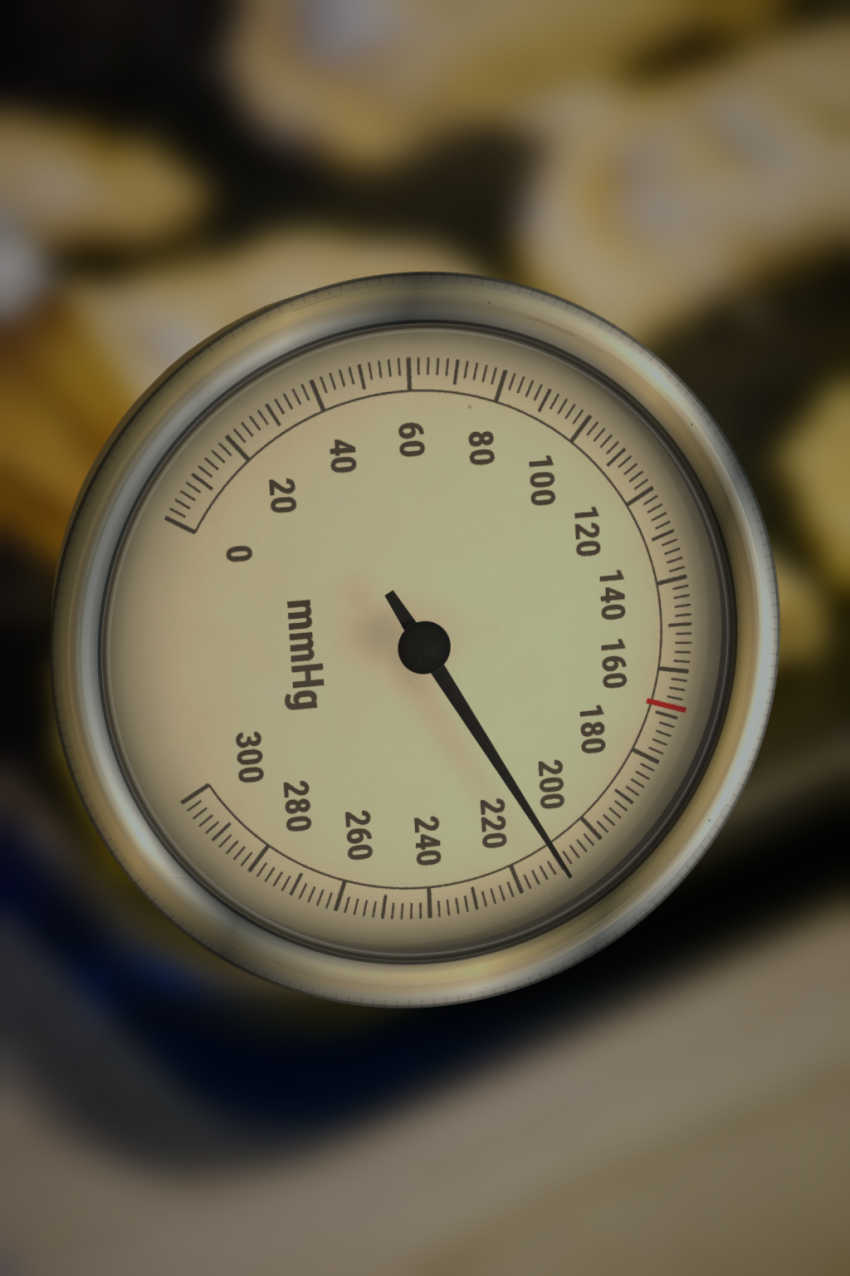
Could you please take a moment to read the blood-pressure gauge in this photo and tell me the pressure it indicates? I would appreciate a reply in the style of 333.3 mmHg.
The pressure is 210 mmHg
